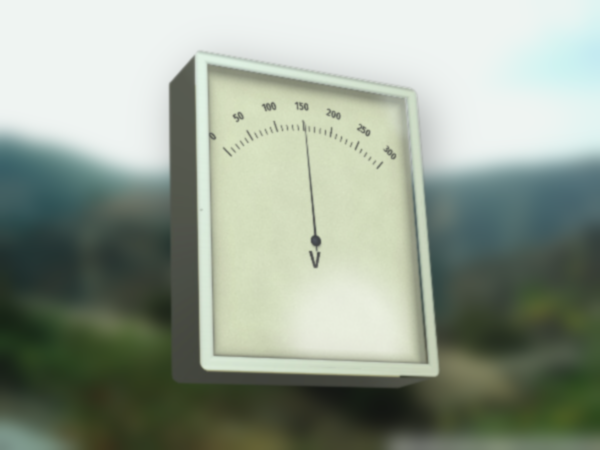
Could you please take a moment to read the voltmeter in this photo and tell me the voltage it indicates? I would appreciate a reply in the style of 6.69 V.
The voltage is 150 V
